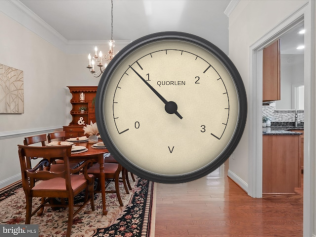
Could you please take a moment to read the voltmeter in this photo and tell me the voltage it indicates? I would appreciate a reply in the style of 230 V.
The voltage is 0.9 V
